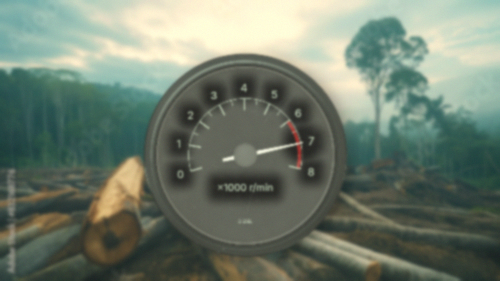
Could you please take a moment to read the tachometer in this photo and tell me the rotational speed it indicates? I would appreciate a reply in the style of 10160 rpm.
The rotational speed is 7000 rpm
